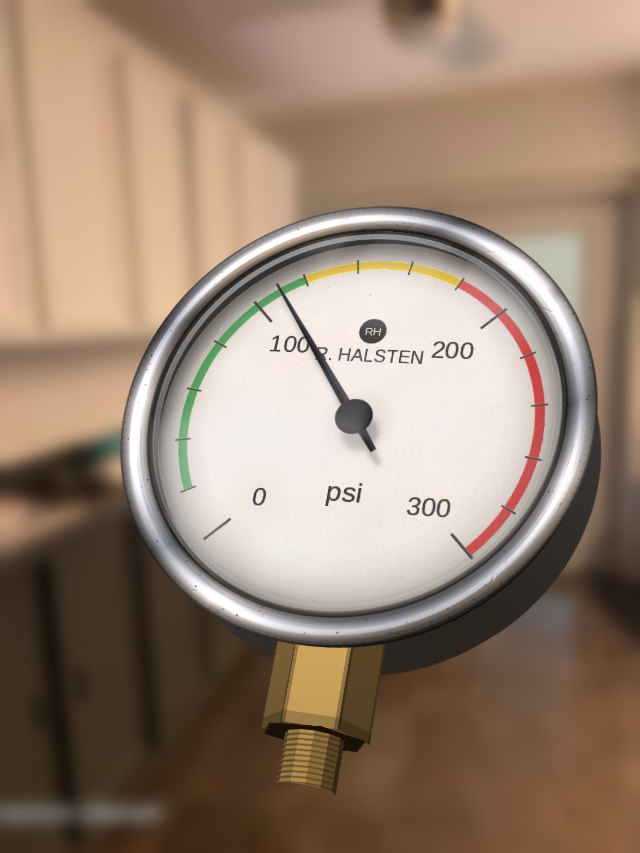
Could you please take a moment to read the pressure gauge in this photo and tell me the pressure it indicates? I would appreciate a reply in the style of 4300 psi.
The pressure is 110 psi
